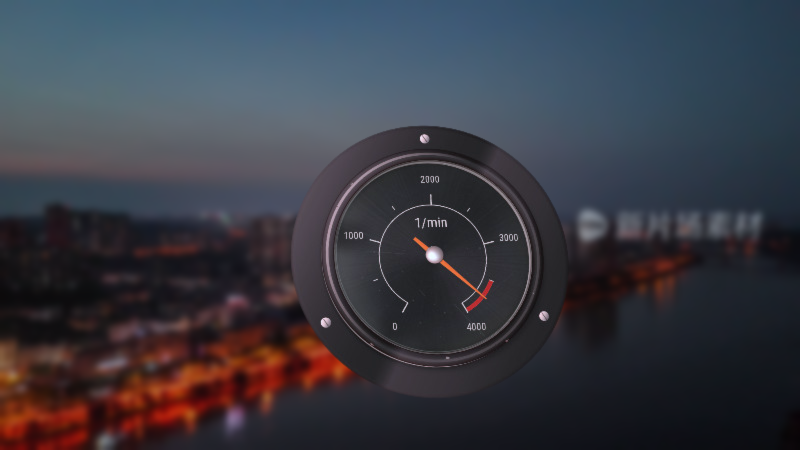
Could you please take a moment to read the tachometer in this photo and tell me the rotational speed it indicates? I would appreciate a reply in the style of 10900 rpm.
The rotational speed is 3750 rpm
